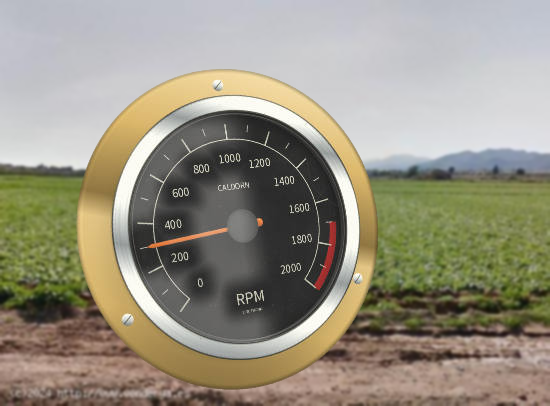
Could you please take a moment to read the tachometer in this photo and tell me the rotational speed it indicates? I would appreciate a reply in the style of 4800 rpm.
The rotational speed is 300 rpm
